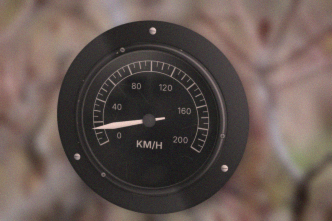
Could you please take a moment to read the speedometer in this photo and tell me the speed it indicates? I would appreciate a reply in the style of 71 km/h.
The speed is 15 km/h
